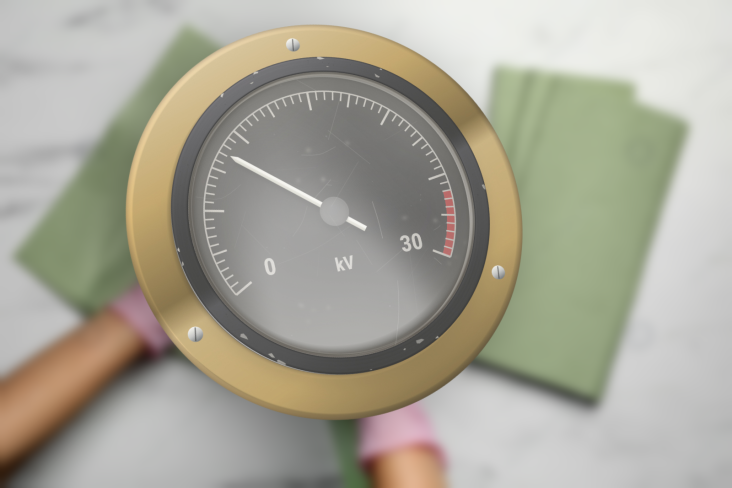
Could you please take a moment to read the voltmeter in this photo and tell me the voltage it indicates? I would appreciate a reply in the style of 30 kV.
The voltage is 8.5 kV
